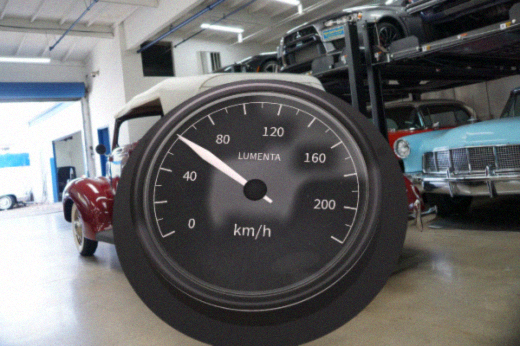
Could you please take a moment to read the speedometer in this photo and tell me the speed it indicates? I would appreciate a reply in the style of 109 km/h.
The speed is 60 km/h
